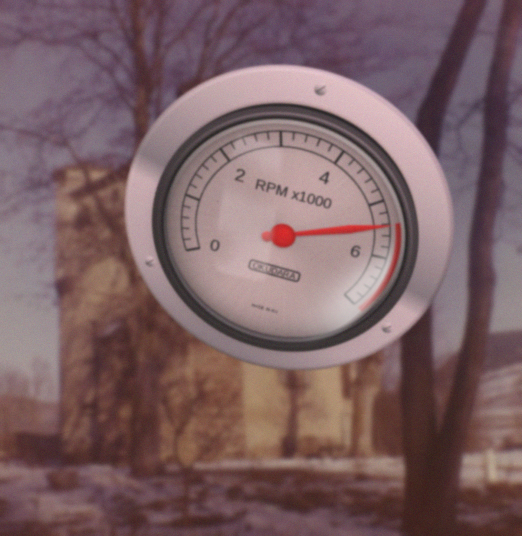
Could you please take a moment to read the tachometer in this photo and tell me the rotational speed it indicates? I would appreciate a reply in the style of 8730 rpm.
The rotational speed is 5400 rpm
